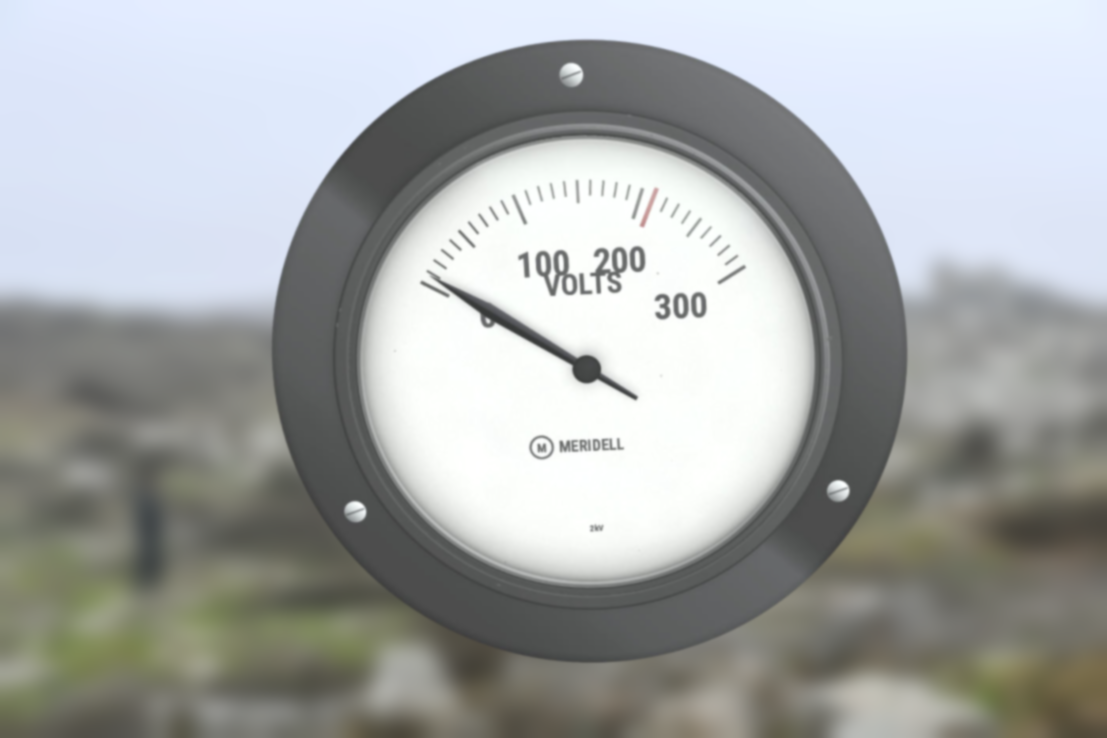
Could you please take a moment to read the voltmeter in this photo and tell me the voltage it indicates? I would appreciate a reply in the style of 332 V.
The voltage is 10 V
